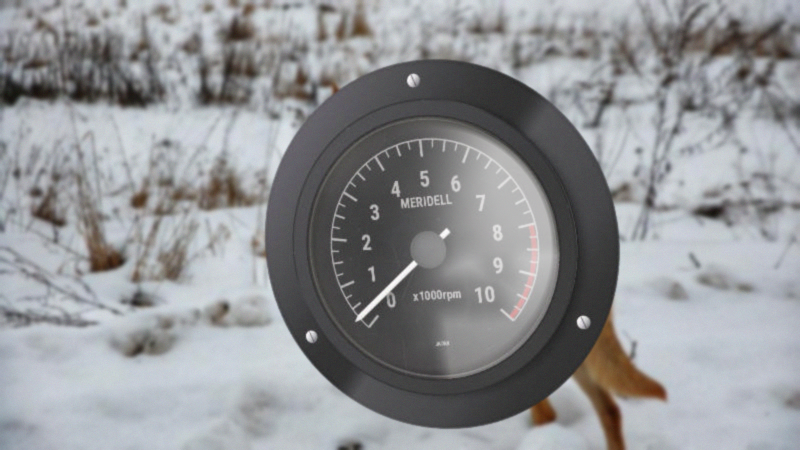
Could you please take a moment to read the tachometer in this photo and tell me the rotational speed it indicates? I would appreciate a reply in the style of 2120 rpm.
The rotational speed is 250 rpm
